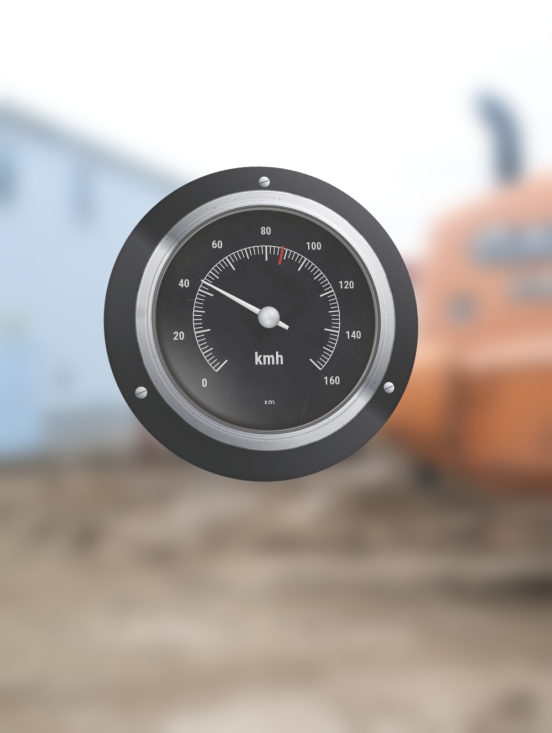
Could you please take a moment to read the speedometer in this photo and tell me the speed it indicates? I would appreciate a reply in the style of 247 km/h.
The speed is 44 km/h
